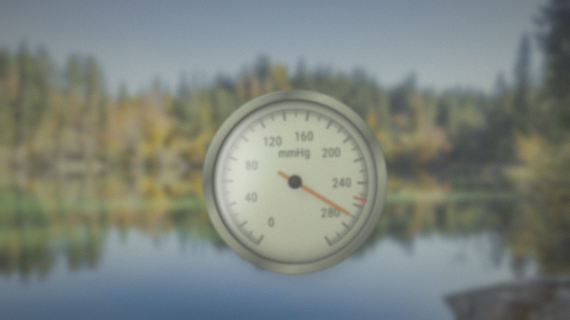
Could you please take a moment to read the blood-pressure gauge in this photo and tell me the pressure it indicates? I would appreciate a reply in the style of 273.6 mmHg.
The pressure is 270 mmHg
